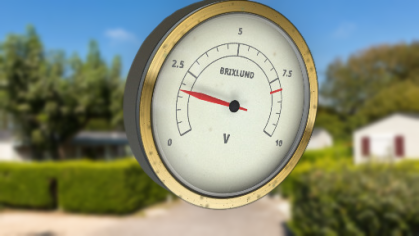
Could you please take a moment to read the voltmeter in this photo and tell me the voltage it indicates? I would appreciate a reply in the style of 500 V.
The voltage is 1.75 V
